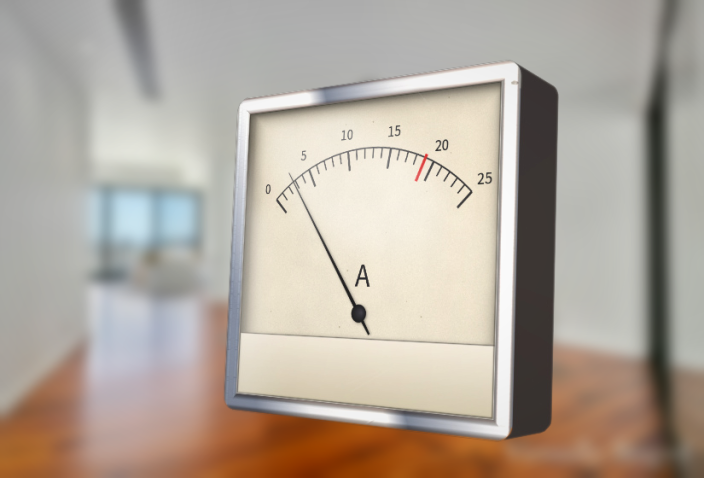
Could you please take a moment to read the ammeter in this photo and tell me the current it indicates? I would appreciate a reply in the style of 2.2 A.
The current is 3 A
